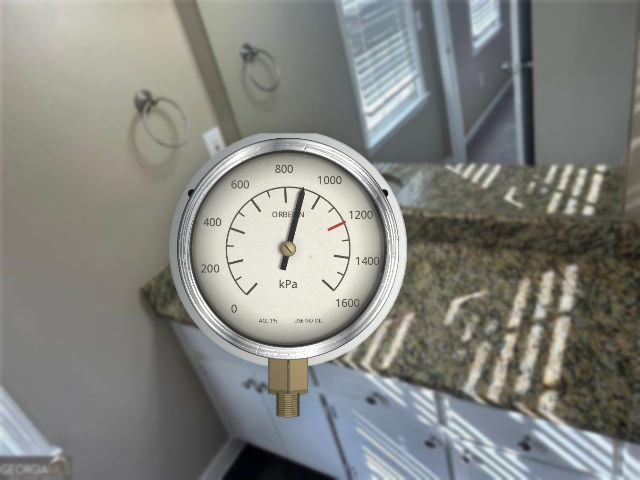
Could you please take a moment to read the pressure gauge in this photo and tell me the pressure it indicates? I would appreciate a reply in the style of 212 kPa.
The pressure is 900 kPa
